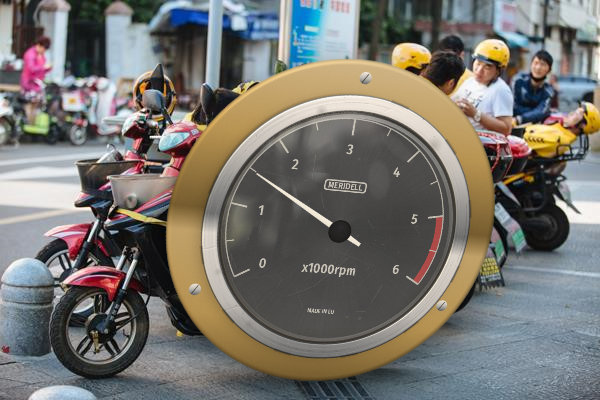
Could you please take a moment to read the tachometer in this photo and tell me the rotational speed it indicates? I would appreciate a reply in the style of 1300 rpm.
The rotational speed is 1500 rpm
